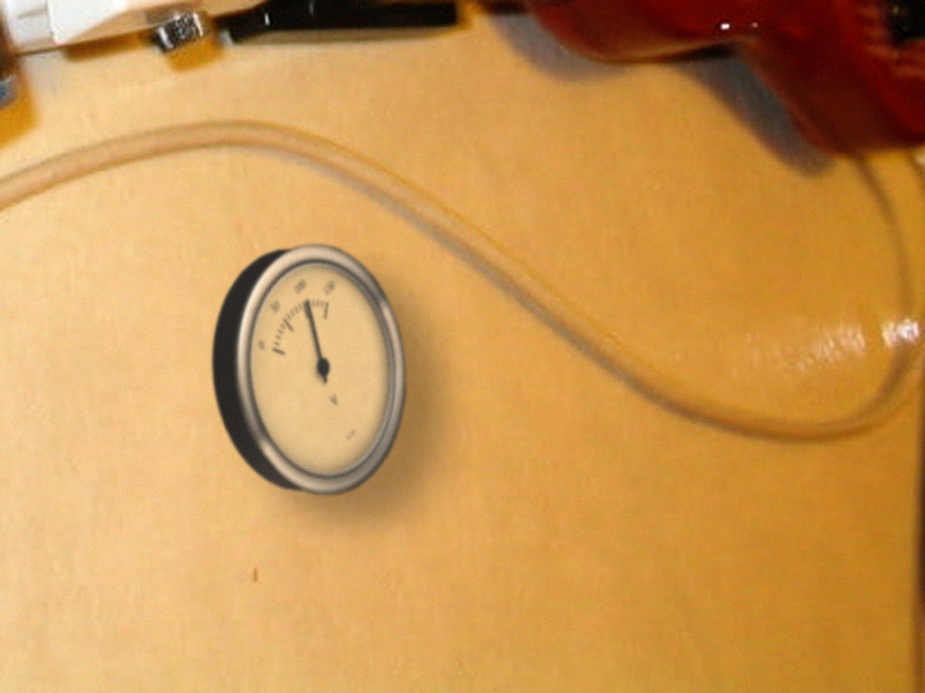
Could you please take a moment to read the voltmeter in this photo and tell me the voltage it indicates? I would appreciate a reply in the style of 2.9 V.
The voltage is 100 V
